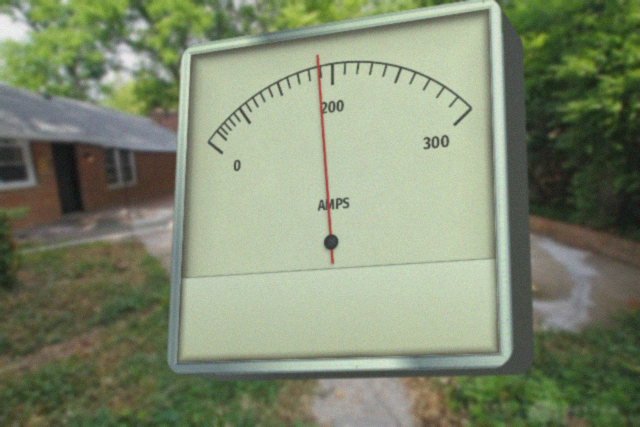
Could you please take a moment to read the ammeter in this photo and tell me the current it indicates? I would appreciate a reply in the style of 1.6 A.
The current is 190 A
